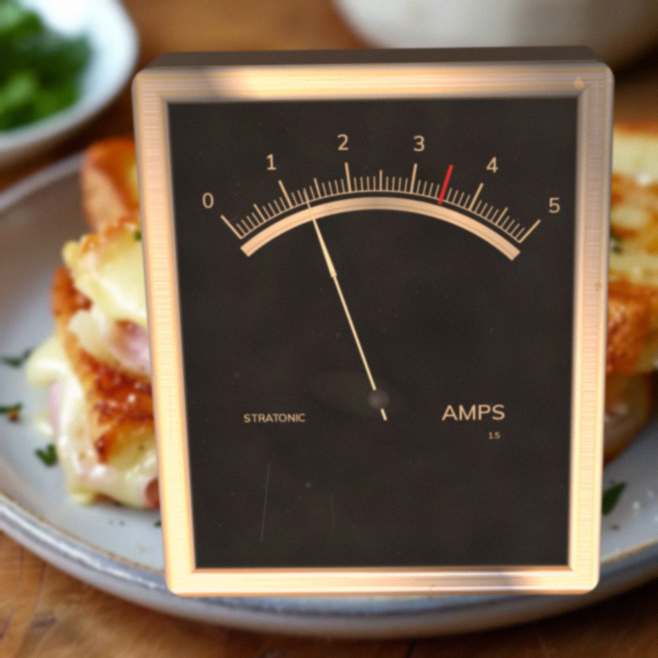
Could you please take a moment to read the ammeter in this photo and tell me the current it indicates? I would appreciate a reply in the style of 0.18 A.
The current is 1.3 A
